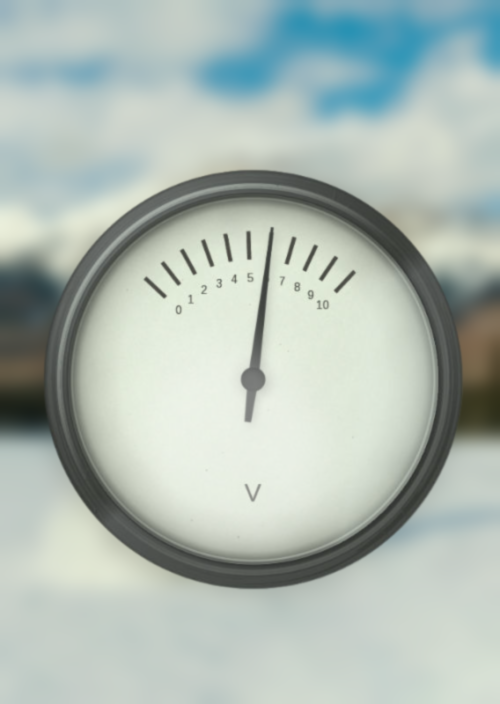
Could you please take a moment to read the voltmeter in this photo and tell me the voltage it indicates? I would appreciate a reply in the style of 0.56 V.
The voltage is 6 V
